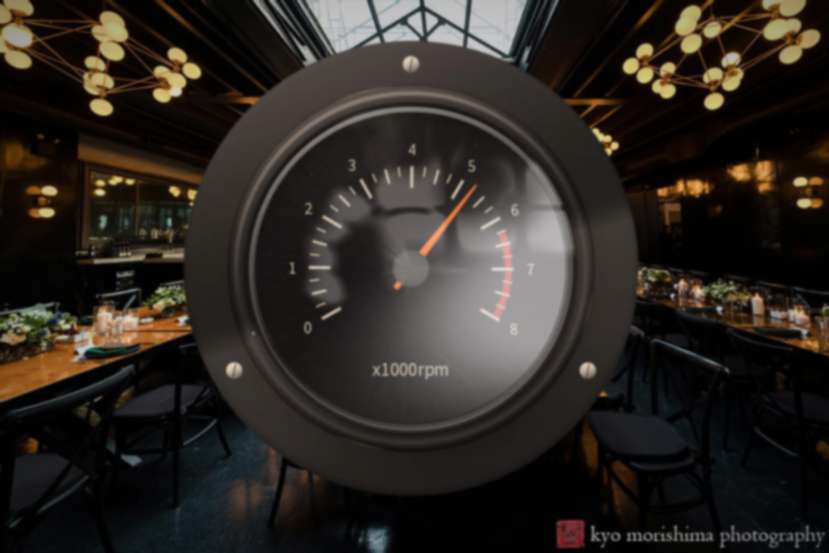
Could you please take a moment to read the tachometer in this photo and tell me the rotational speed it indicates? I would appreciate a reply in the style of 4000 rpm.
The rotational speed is 5250 rpm
